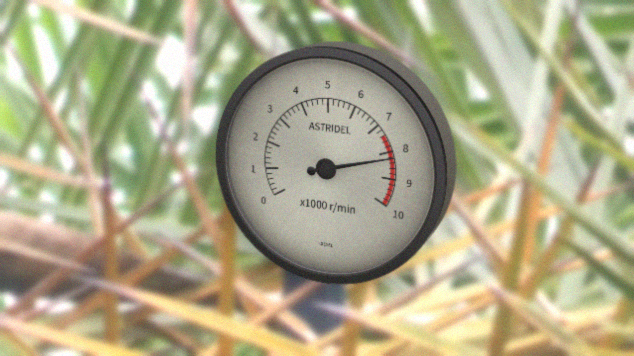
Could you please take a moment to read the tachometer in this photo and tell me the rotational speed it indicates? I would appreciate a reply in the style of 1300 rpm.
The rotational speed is 8200 rpm
